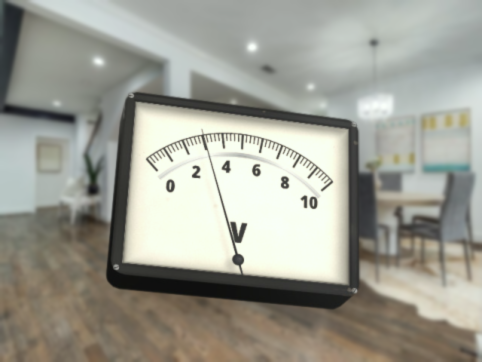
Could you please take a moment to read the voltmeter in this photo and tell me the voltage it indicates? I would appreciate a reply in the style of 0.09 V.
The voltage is 3 V
